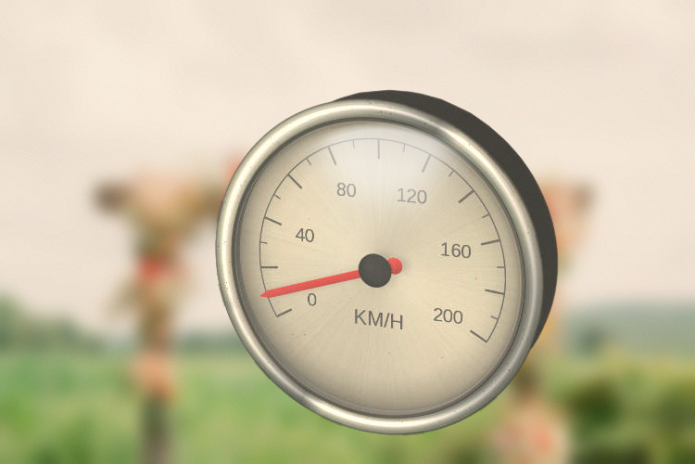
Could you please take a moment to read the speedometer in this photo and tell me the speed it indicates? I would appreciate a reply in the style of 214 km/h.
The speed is 10 km/h
